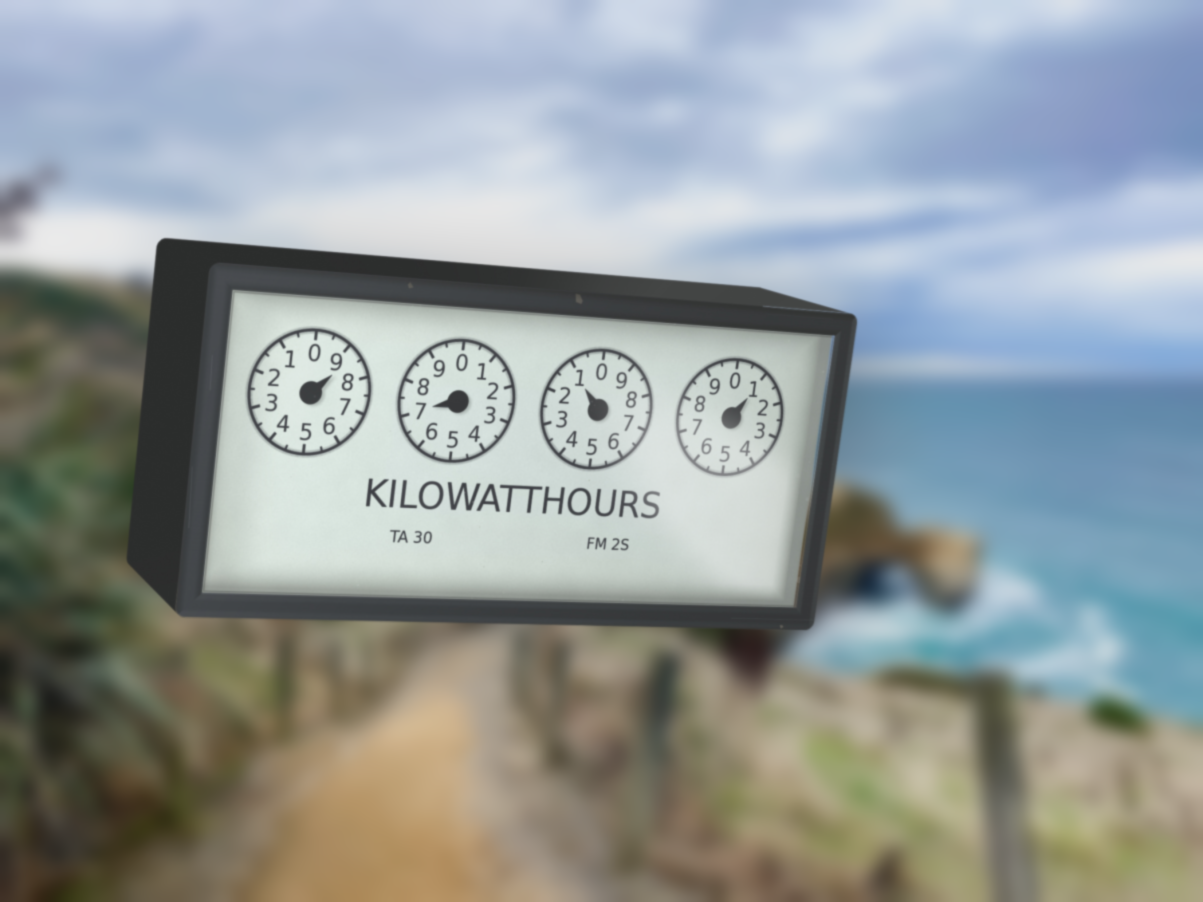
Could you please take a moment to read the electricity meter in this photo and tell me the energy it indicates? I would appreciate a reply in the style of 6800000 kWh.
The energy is 8711 kWh
